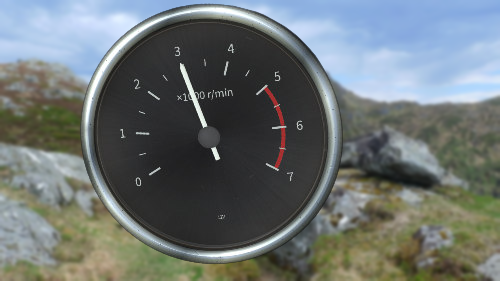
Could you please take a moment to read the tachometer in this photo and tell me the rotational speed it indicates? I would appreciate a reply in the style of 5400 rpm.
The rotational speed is 3000 rpm
